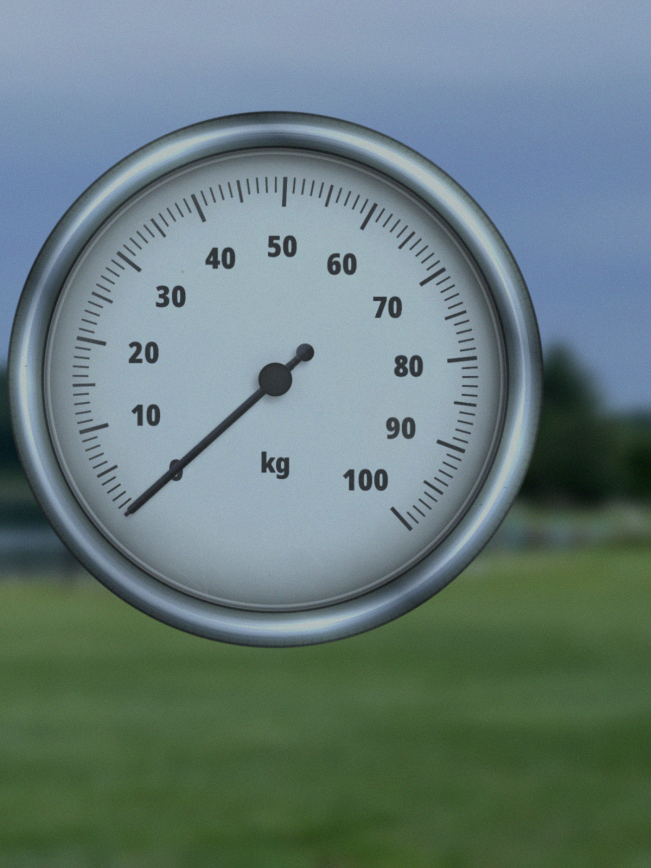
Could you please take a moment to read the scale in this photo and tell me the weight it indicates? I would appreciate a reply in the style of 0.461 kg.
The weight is 0 kg
